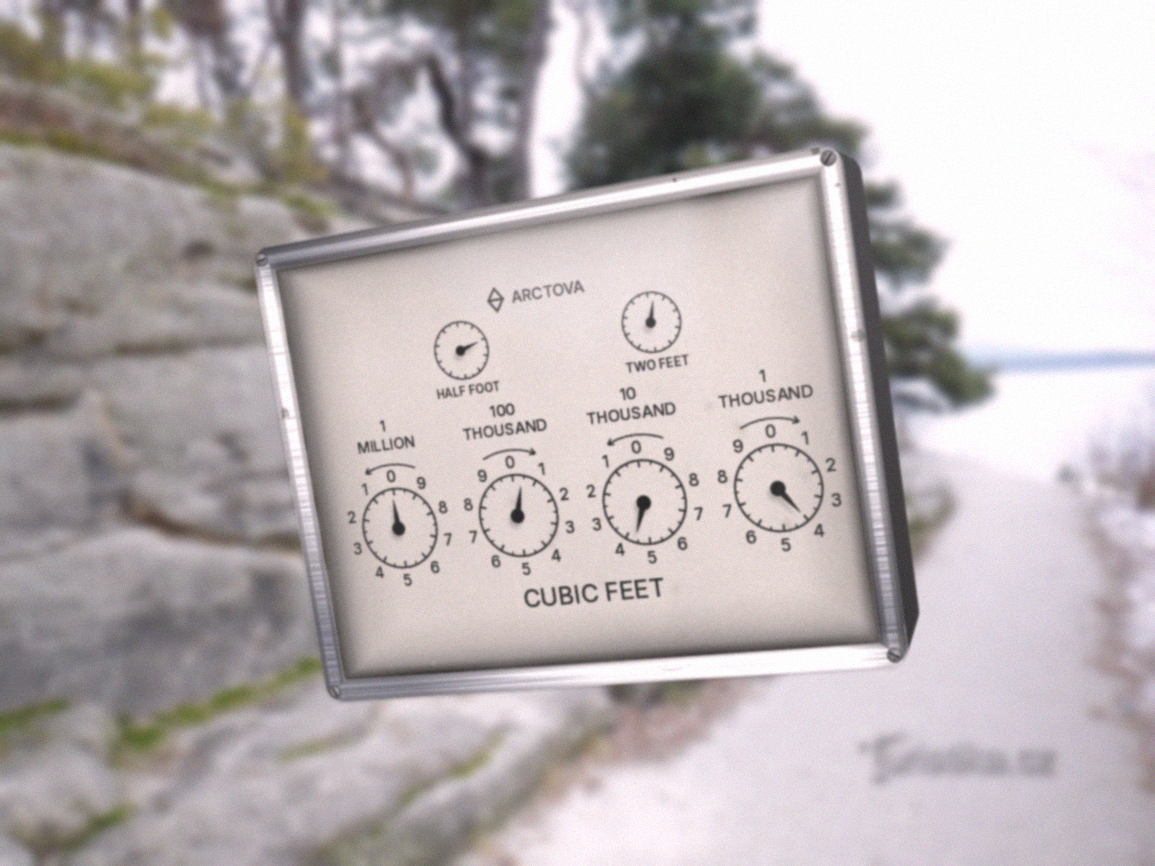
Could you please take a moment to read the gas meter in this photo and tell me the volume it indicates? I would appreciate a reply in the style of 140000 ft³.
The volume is 4400 ft³
